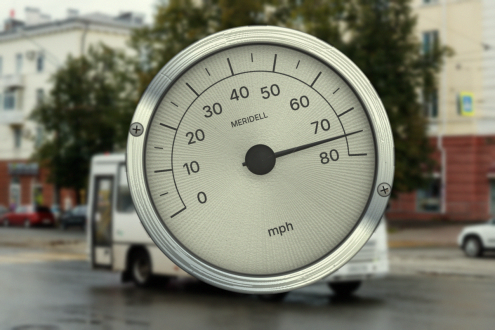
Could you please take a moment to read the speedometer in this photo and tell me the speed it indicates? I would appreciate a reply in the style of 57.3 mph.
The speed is 75 mph
